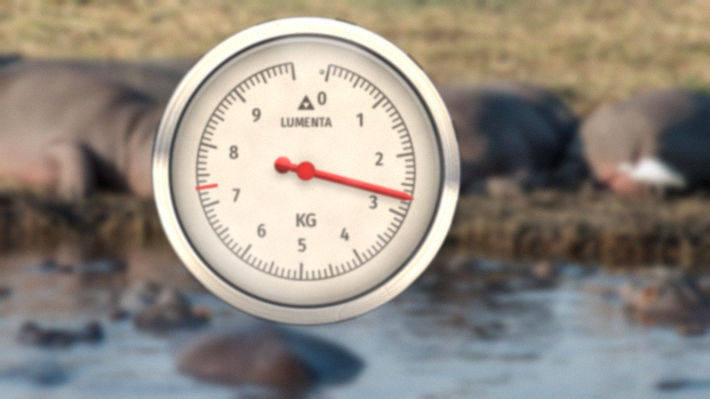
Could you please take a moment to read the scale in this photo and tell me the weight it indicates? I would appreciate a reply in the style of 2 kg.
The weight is 2.7 kg
